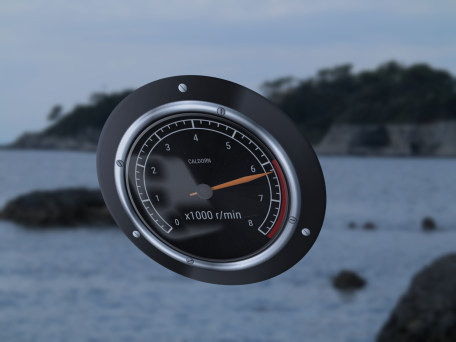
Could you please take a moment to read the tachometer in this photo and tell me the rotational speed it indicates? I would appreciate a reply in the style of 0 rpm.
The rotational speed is 6200 rpm
